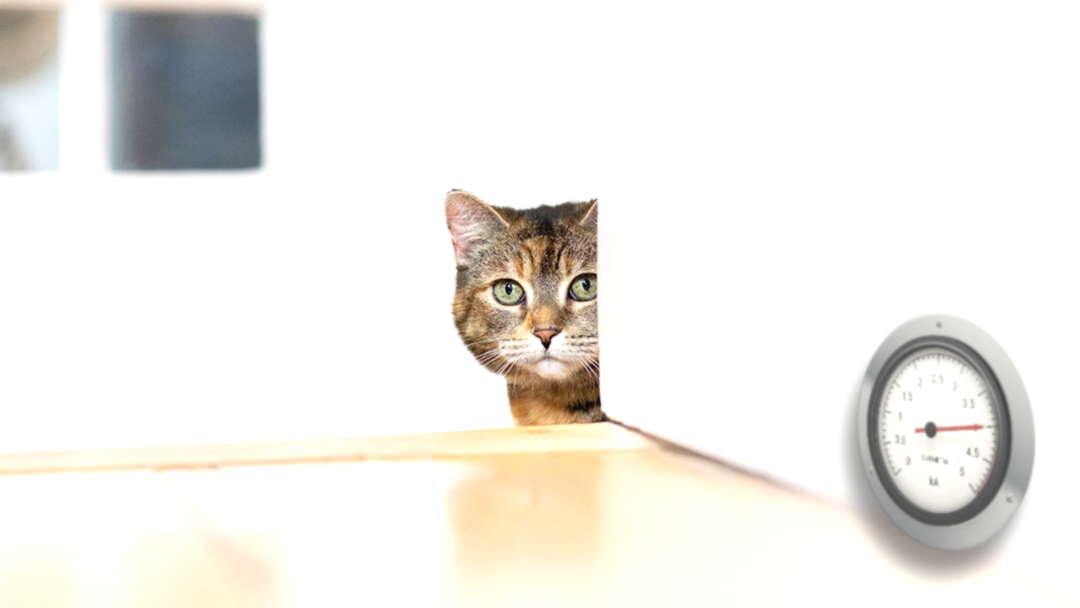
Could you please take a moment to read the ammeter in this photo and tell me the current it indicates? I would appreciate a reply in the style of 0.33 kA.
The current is 4 kA
